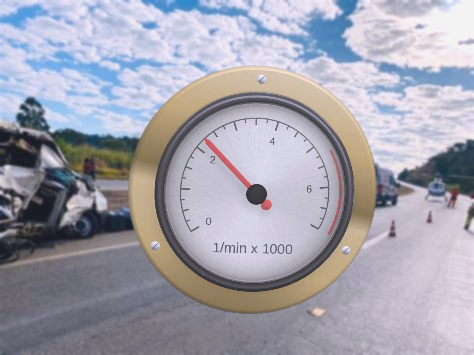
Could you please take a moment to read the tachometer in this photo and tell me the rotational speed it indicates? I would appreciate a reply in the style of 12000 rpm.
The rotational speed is 2250 rpm
